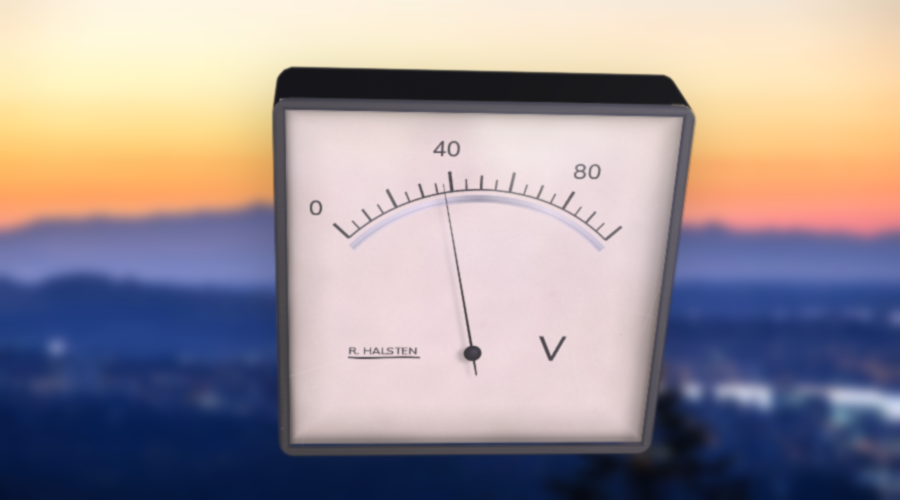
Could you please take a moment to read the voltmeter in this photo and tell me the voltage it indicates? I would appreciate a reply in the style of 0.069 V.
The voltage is 37.5 V
